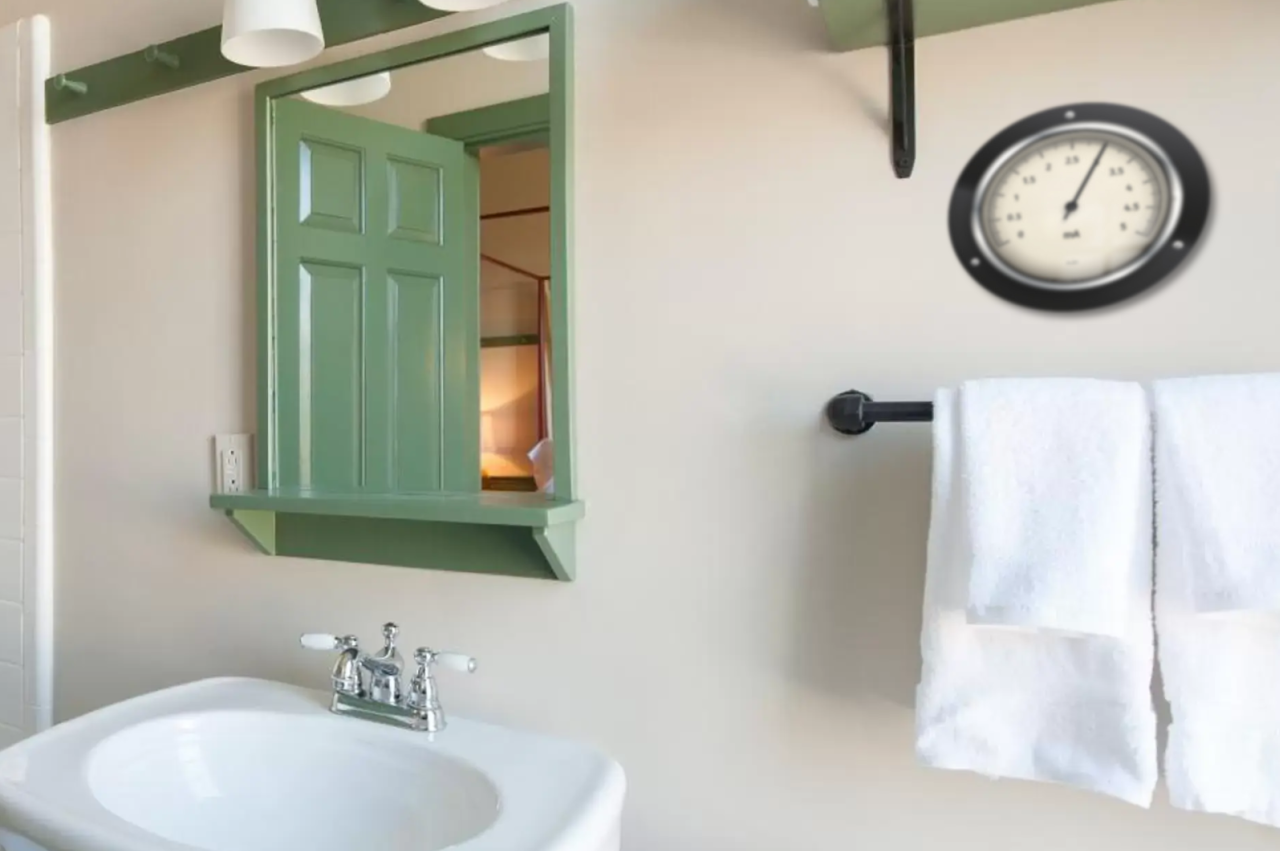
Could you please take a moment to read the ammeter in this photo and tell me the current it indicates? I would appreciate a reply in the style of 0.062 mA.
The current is 3 mA
